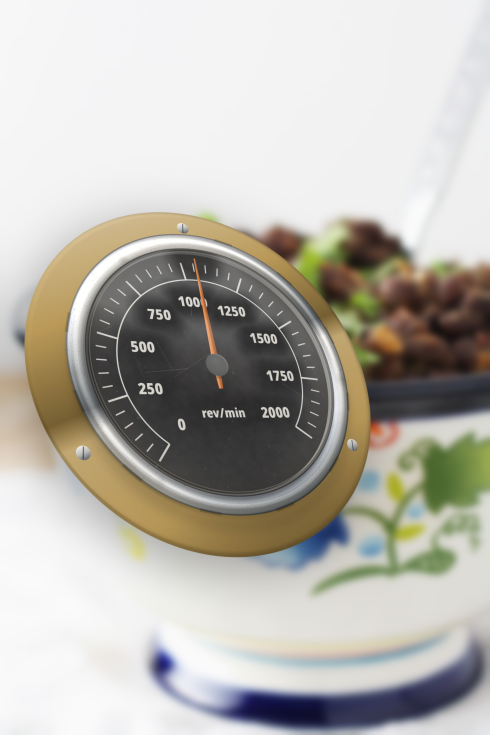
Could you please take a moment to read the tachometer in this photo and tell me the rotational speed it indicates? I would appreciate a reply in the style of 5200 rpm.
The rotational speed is 1050 rpm
